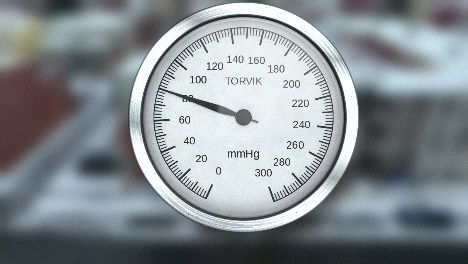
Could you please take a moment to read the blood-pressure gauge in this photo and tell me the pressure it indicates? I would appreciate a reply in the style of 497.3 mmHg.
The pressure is 80 mmHg
